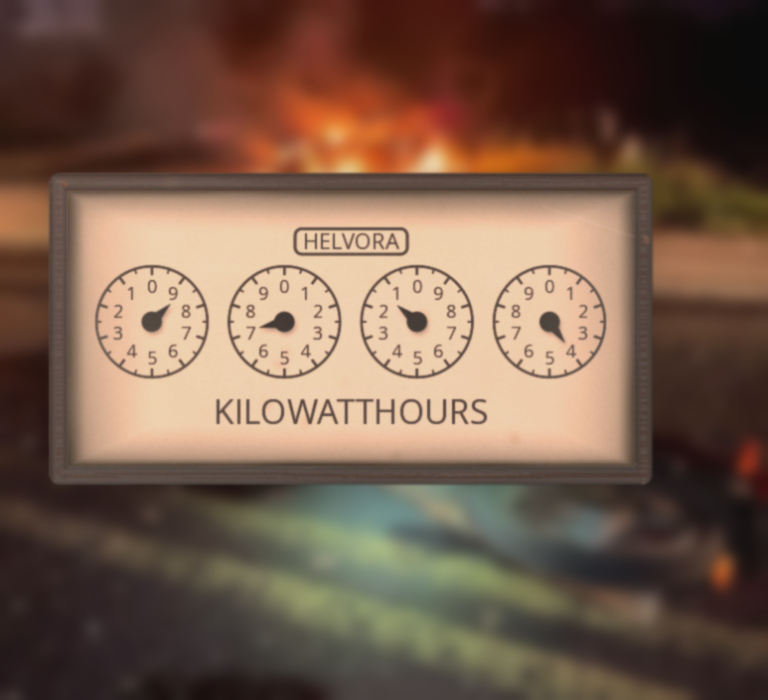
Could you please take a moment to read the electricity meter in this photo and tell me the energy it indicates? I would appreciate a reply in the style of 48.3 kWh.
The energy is 8714 kWh
